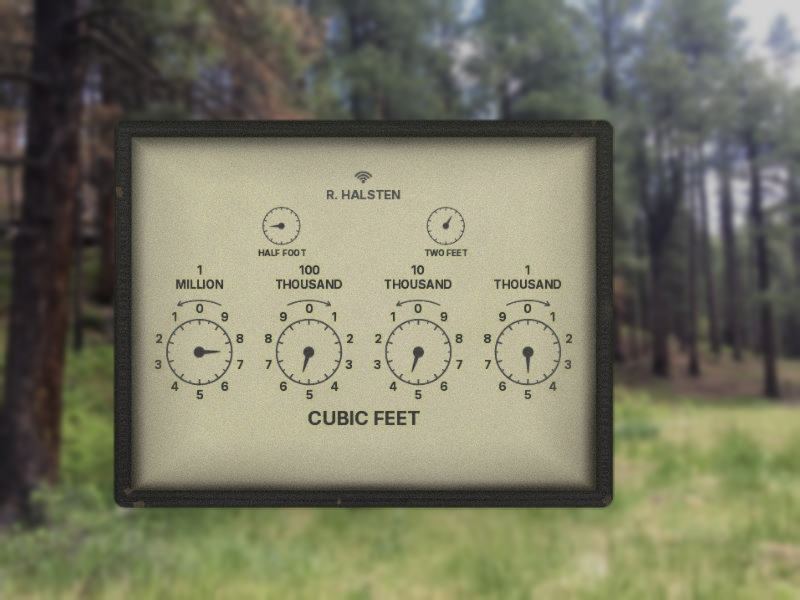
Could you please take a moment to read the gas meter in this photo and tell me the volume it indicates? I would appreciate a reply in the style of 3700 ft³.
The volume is 754500 ft³
